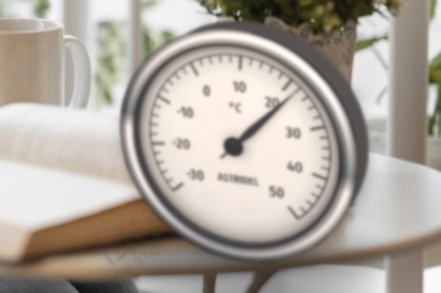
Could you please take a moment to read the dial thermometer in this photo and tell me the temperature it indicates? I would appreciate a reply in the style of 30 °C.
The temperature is 22 °C
